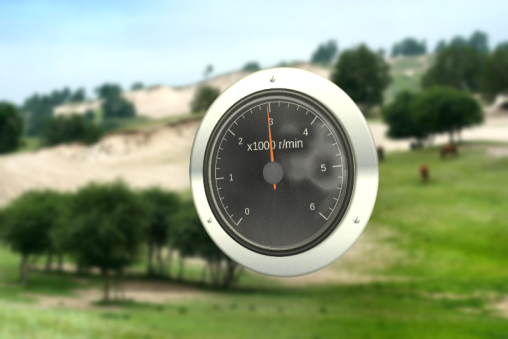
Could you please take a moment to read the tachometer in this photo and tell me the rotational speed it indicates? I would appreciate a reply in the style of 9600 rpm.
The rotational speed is 3000 rpm
